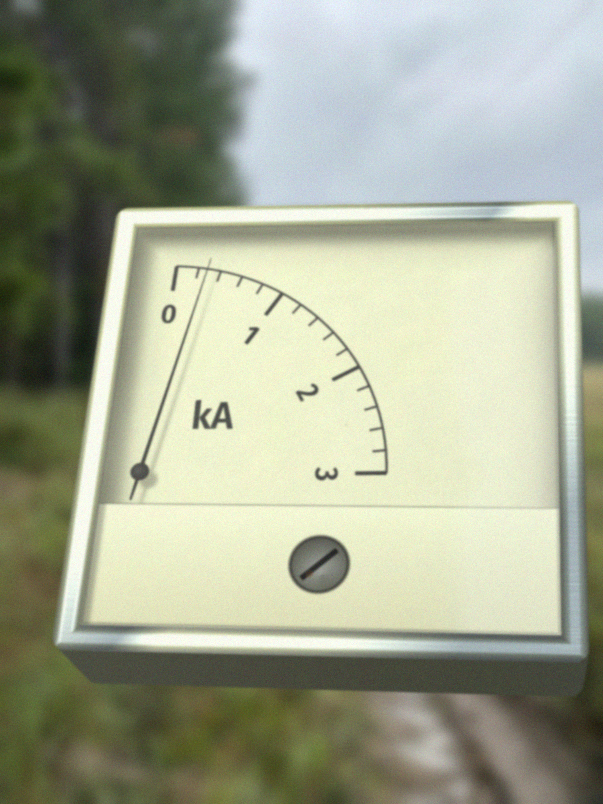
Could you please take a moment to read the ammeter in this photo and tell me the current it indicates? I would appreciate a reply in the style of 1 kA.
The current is 0.3 kA
